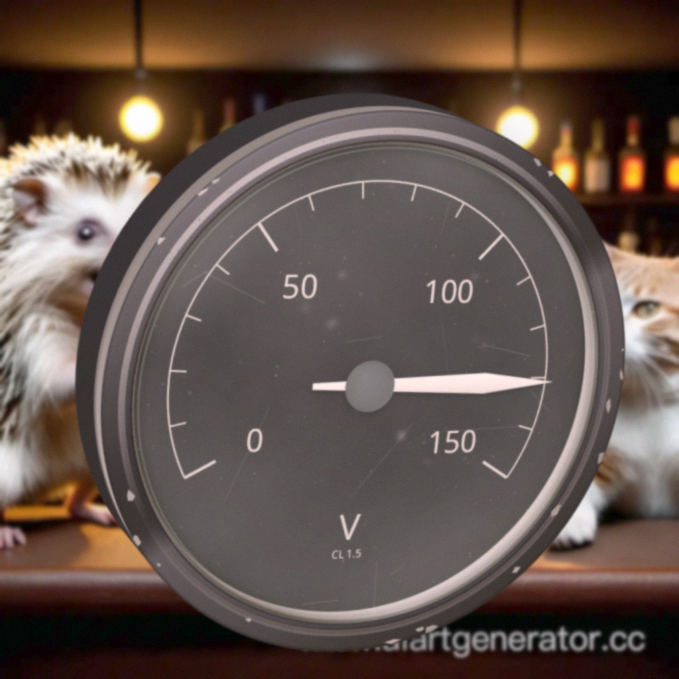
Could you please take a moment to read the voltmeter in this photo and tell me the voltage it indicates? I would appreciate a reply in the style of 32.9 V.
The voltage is 130 V
